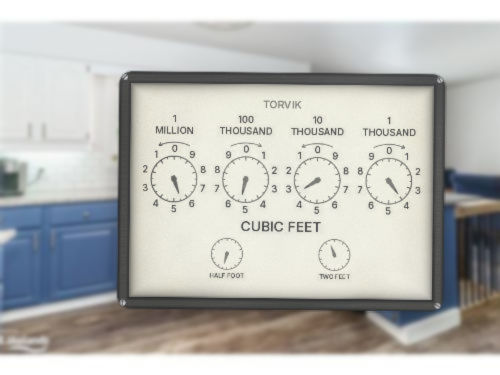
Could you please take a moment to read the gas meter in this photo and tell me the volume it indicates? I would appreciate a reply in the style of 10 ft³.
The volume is 553400 ft³
